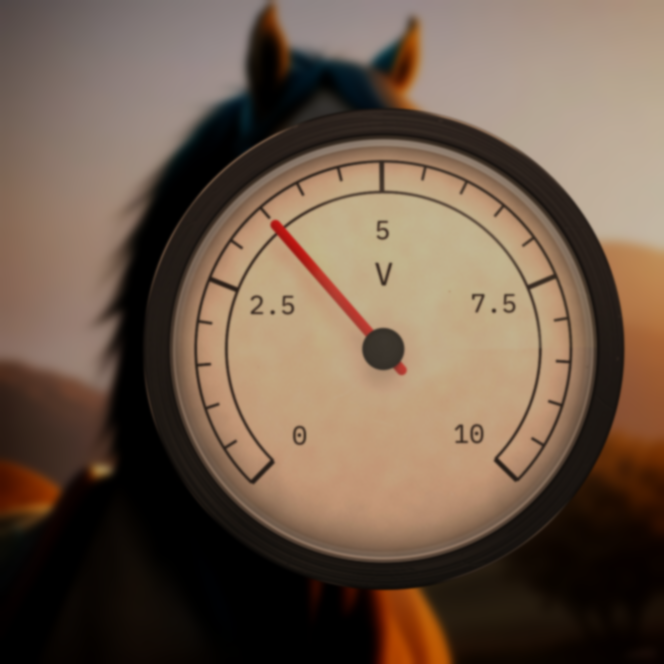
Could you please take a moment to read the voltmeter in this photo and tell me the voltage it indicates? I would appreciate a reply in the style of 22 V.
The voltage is 3.5 V
